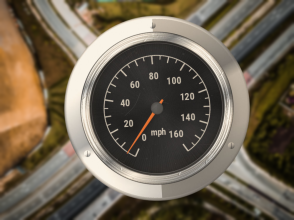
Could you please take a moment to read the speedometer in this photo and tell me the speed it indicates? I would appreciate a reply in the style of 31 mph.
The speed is 5 mph
